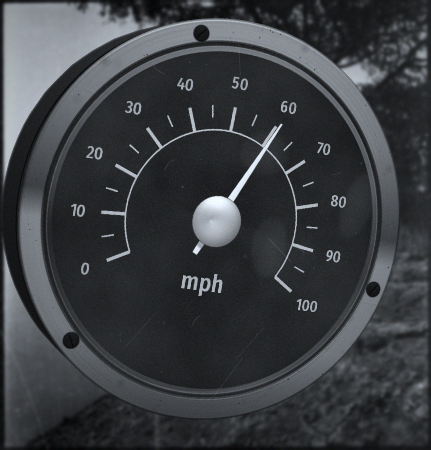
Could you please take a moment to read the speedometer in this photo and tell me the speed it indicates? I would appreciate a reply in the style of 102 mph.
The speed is 60 mph
